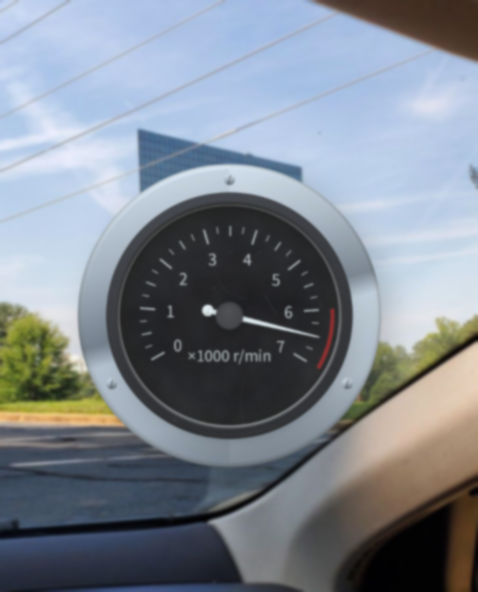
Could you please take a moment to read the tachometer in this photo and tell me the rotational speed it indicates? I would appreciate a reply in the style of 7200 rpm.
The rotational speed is 6500 rpm
